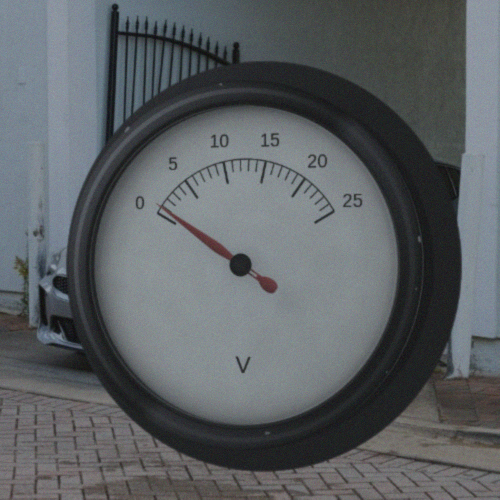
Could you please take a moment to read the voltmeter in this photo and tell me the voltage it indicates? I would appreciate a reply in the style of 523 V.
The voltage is 1 V
